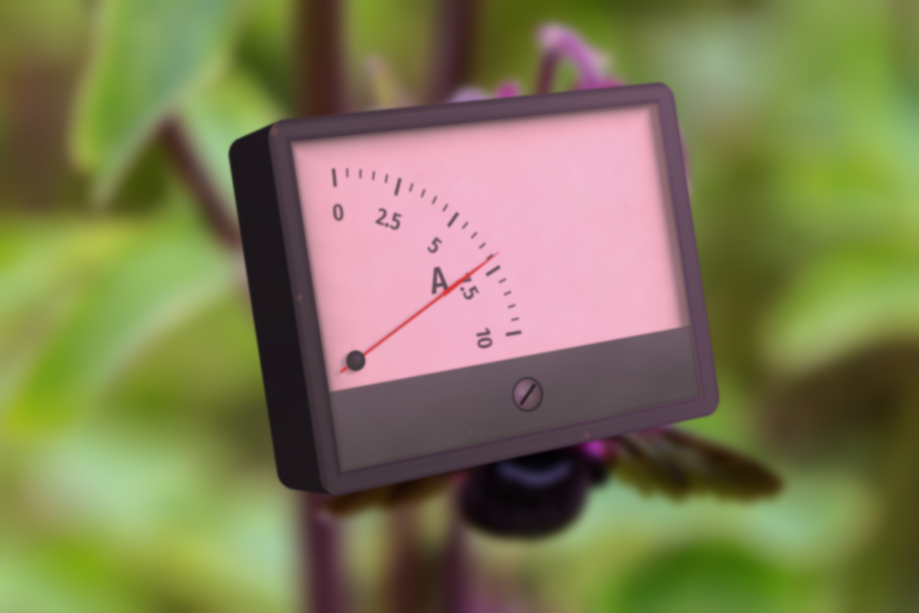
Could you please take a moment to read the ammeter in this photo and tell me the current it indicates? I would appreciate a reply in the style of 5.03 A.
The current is 7 A
